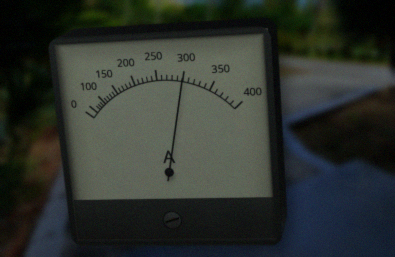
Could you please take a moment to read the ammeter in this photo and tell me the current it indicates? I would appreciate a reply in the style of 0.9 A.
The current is 300 A
